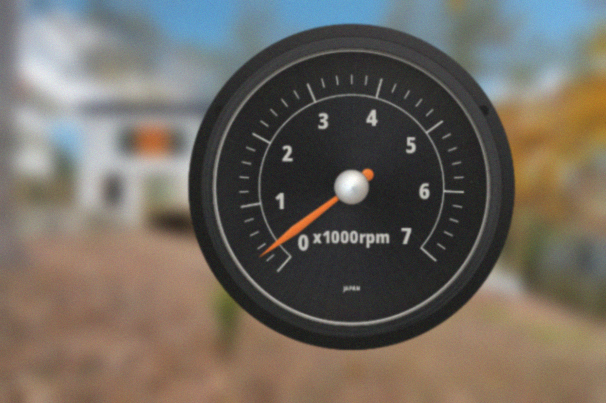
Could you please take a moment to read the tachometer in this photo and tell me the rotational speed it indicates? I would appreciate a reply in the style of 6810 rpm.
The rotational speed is 300 rpm
